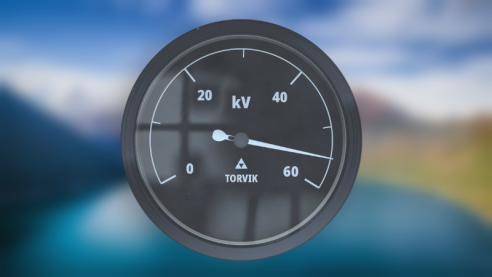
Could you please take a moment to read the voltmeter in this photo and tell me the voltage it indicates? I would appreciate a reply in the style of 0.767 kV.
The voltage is 55 kV
